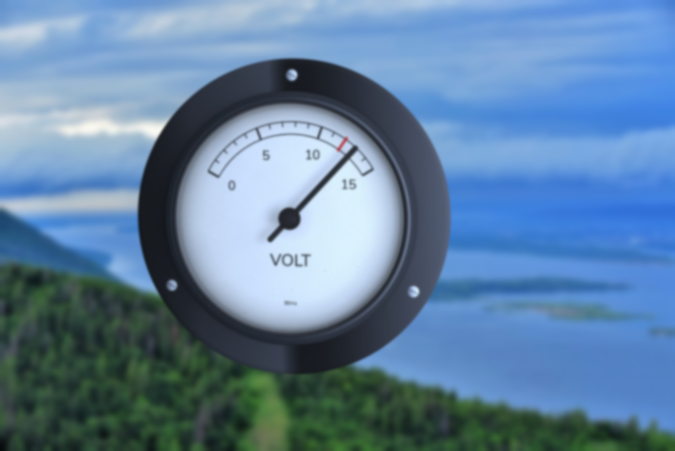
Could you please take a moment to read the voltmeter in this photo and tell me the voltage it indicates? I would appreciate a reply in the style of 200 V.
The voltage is 13 V
